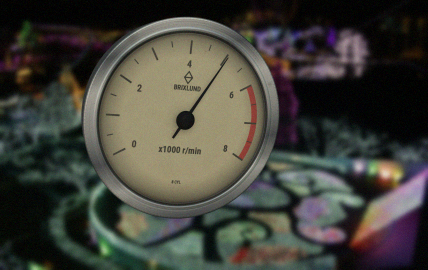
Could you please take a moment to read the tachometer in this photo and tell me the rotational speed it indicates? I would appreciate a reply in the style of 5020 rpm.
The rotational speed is 5000 rpm
